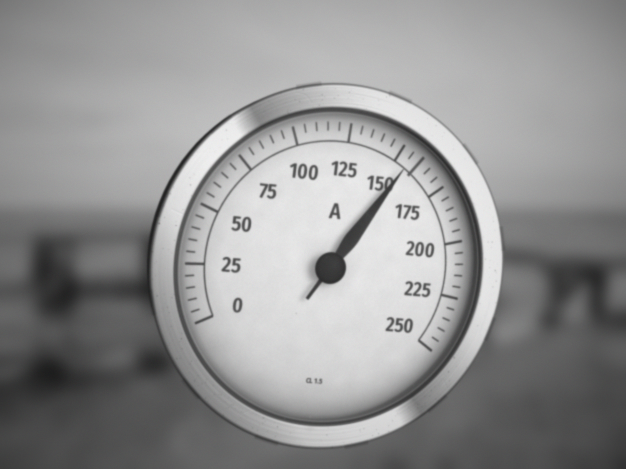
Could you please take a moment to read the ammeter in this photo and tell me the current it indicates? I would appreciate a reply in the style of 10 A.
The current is 155 A
